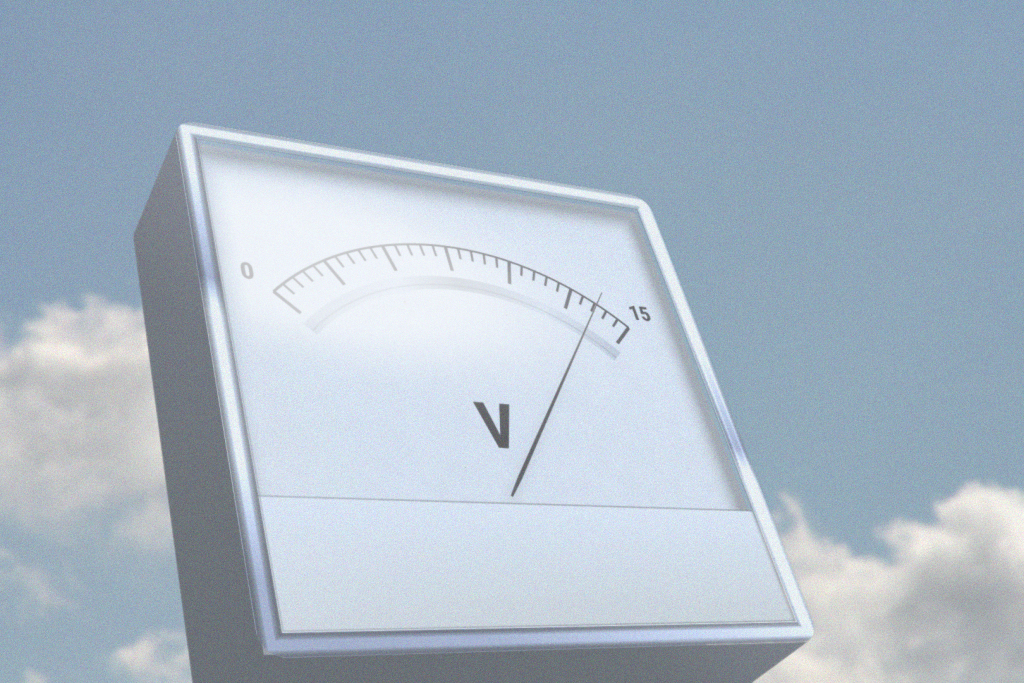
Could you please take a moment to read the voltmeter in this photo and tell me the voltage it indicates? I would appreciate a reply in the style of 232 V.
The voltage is 13.5 V
